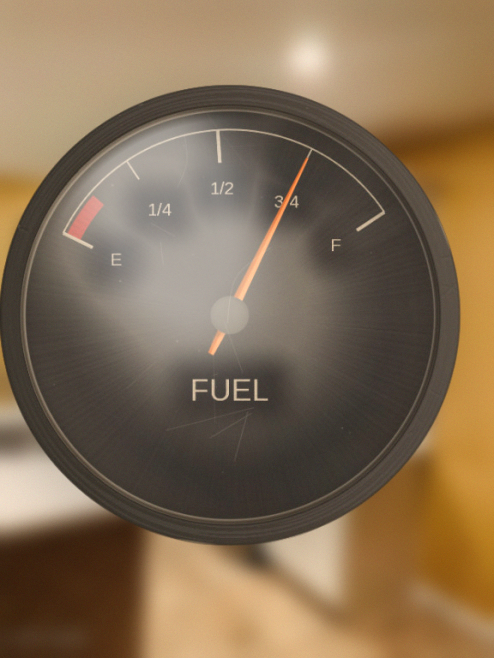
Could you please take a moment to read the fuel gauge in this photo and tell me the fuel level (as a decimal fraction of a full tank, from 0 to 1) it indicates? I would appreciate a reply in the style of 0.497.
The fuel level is 0.75
